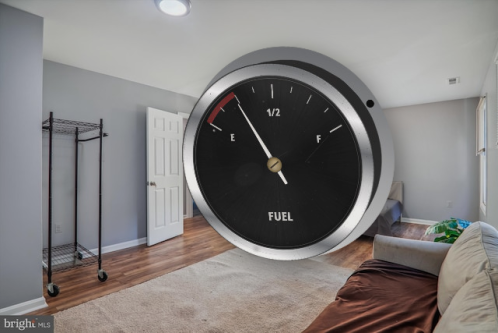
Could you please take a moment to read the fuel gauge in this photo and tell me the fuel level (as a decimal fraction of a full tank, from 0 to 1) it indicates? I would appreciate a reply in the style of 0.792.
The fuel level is 0.25
